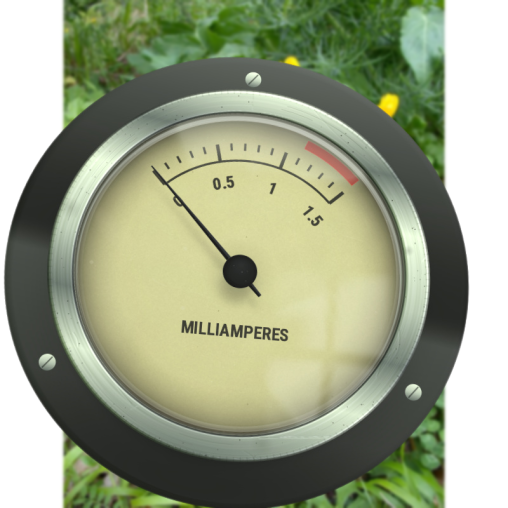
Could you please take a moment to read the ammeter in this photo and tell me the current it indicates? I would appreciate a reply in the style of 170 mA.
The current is 0 mA
